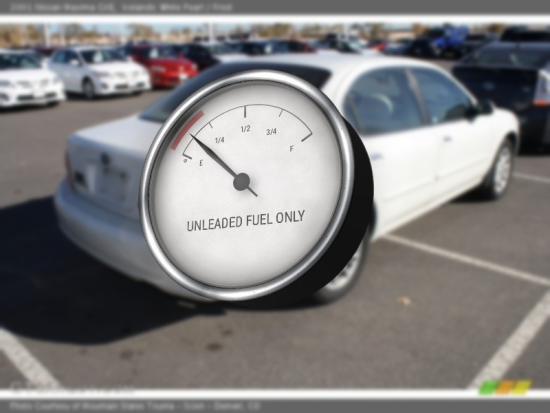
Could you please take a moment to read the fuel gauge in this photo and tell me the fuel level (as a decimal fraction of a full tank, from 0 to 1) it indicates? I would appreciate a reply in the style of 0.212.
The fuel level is 0.125
